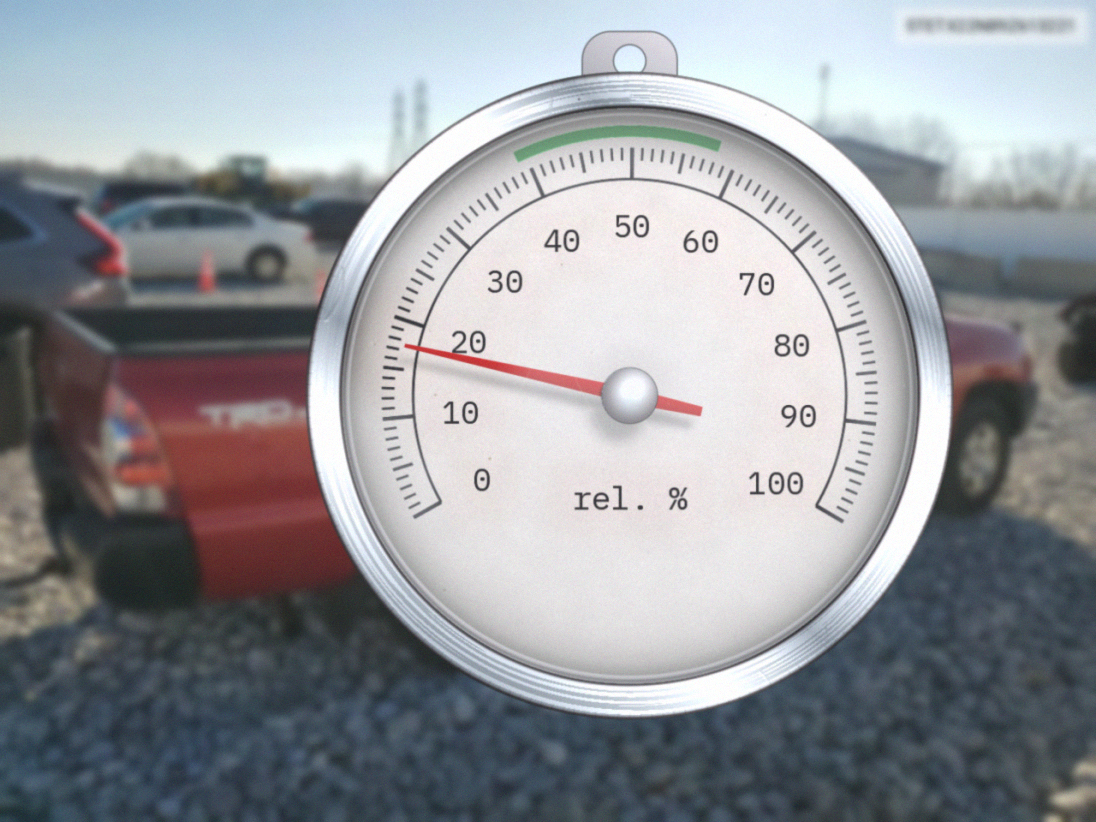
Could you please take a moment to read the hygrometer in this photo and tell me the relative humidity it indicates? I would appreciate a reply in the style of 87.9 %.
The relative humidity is 17.5 %
